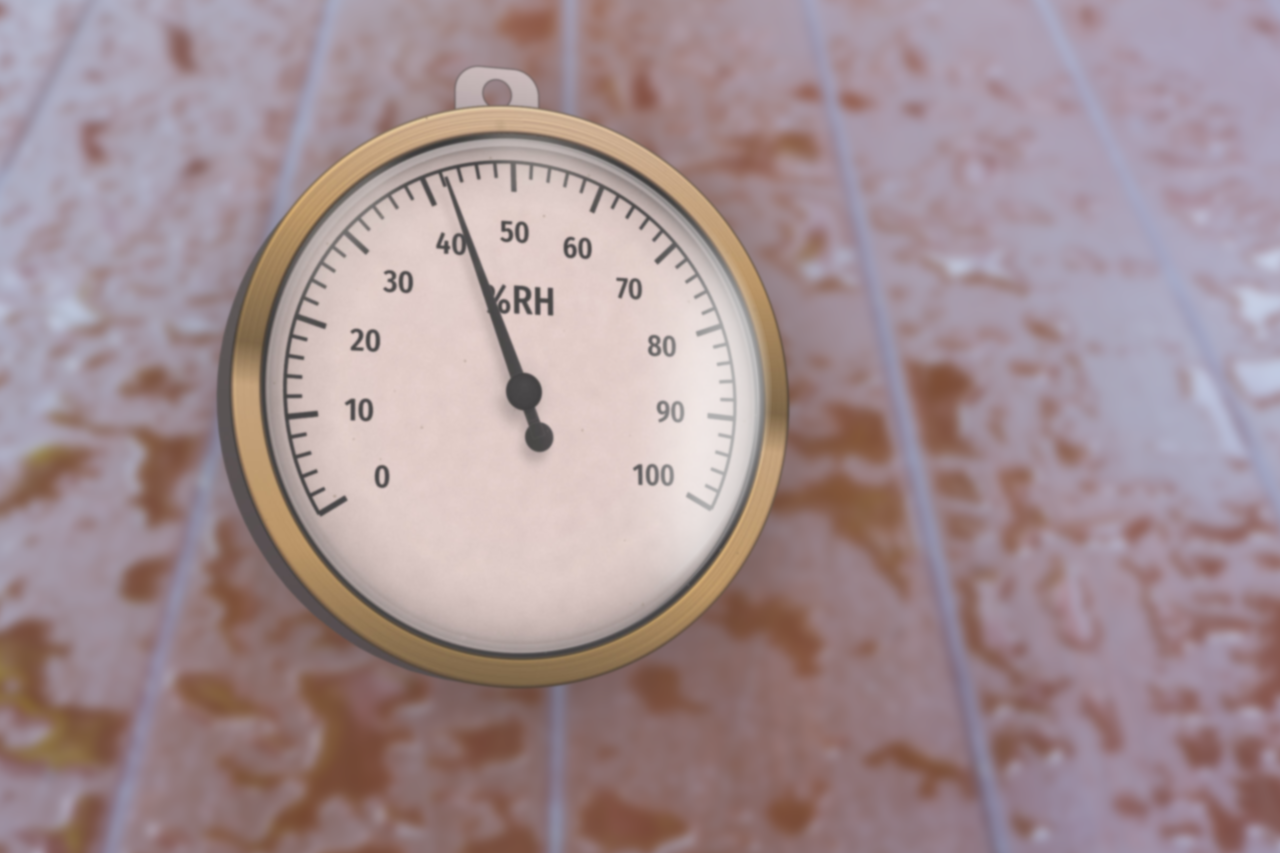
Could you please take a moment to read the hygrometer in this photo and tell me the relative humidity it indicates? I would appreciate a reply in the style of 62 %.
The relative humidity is 42 %
